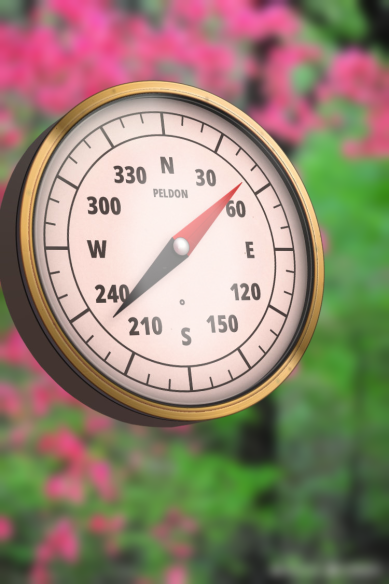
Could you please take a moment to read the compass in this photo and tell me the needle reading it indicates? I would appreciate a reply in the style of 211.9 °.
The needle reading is 50 °
